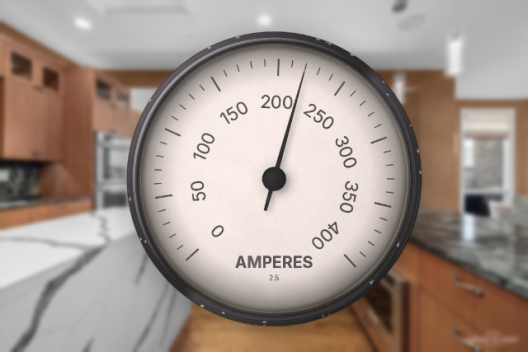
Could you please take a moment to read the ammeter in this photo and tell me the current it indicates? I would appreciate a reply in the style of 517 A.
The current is 220 A
